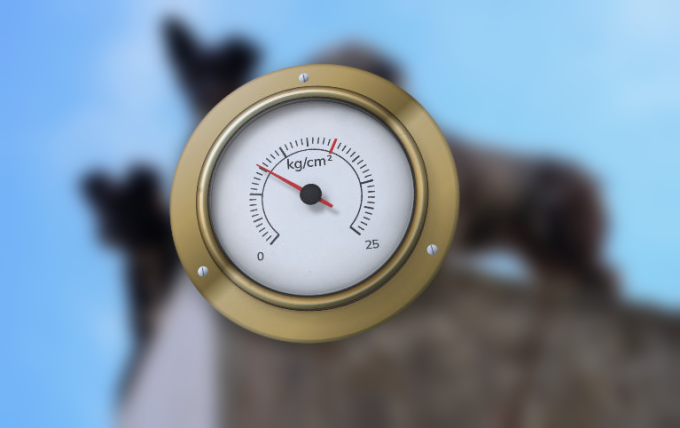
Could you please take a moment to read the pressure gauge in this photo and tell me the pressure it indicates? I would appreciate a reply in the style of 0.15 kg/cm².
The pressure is 7.5 kg/cm²
